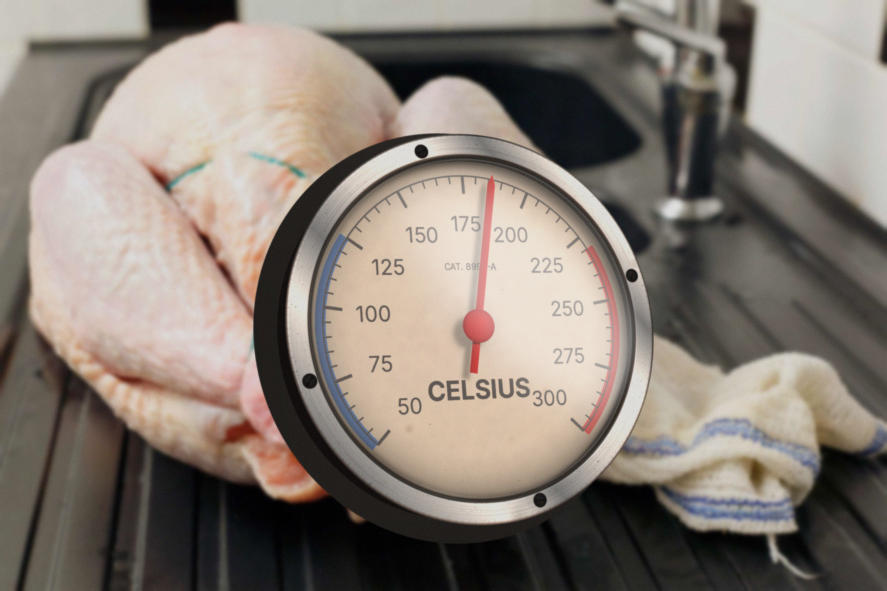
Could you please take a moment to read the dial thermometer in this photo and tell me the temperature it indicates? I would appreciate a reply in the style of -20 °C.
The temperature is 185 °C
